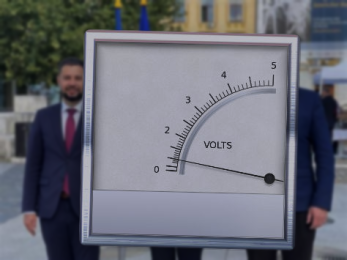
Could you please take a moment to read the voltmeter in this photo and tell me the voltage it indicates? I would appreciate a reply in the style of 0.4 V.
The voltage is 1 V
